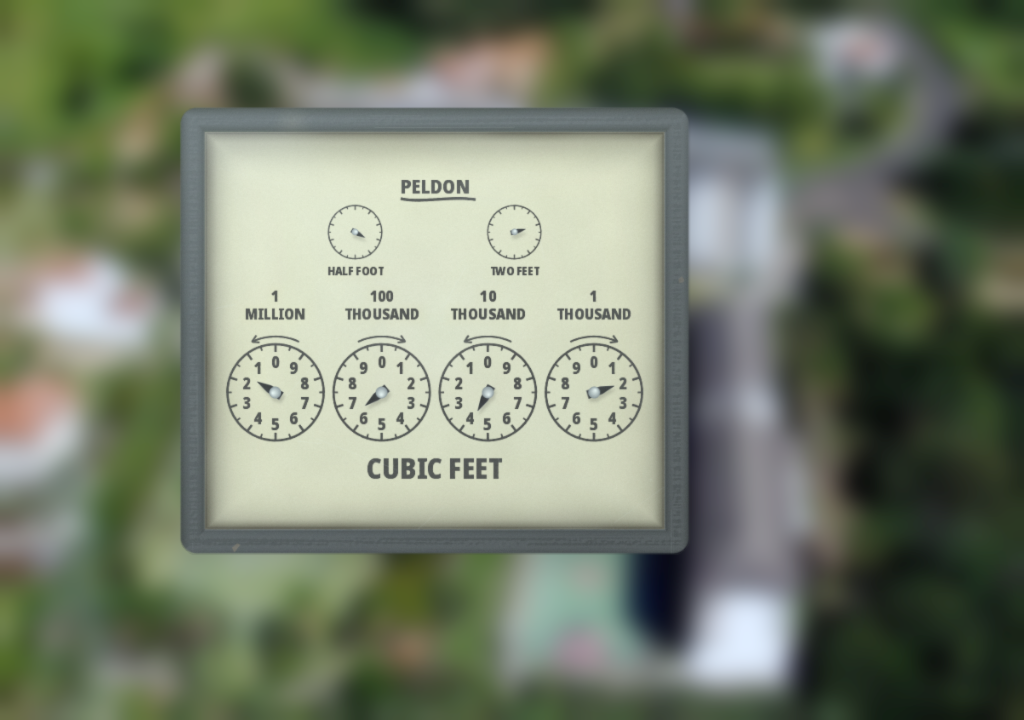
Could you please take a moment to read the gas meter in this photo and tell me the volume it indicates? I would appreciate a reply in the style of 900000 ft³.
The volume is 164200 ft³
